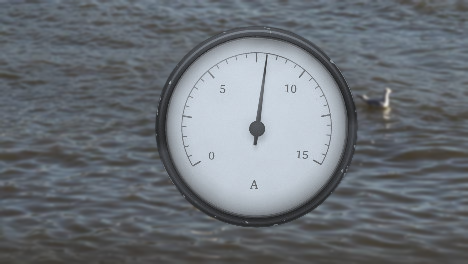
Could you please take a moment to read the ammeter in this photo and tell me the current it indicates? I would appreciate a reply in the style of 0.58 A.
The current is 8 A
